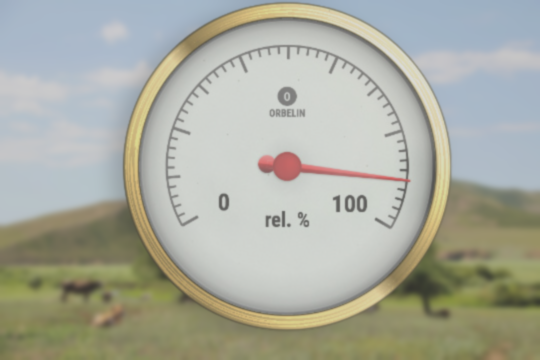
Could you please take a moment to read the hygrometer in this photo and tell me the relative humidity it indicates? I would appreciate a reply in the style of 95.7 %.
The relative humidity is 90 %
